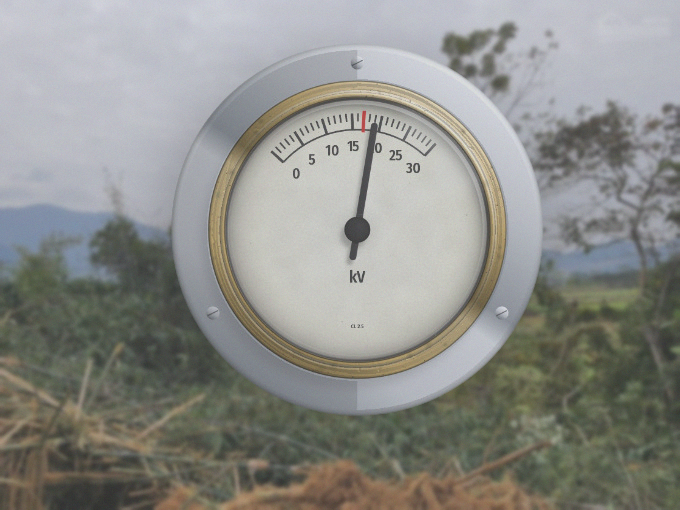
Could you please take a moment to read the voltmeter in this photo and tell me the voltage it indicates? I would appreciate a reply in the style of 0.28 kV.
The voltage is 19 kV
